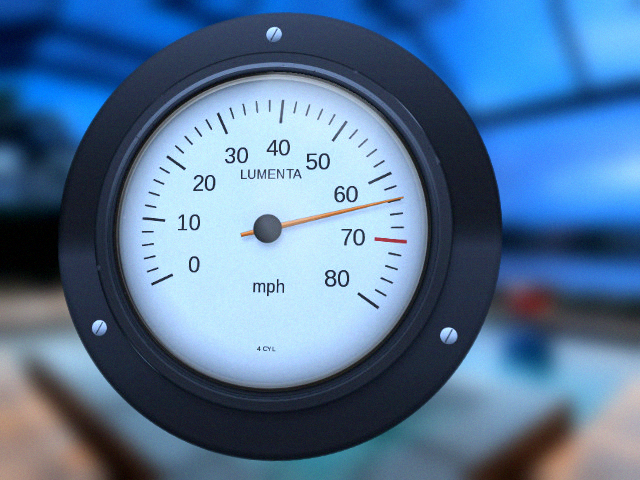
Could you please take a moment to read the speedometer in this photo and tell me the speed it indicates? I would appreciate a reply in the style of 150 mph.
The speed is 64 mph
